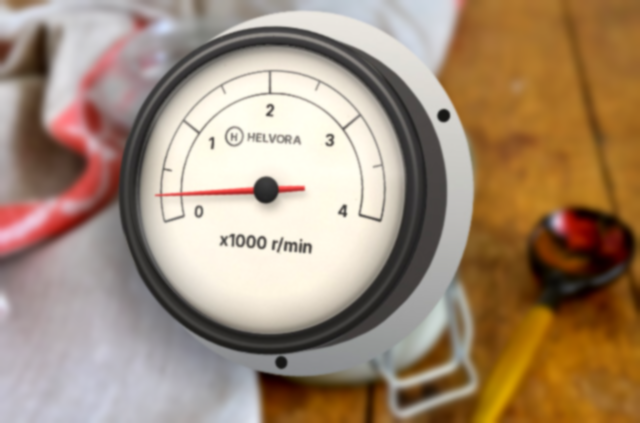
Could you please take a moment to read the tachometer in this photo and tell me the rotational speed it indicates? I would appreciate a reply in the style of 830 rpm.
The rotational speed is 250 rpm
